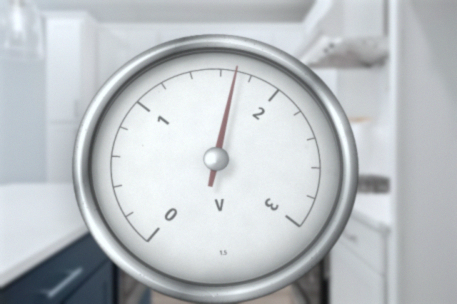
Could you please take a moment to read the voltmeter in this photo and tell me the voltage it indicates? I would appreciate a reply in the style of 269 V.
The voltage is 1.7 V
